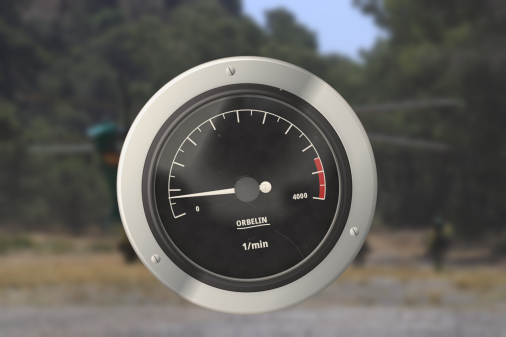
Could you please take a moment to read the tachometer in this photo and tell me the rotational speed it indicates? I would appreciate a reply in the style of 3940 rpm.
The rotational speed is 300 rpm
